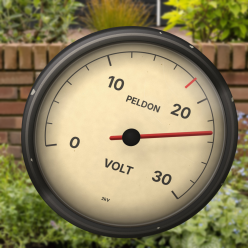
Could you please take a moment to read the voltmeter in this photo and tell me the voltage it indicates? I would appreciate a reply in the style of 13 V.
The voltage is 23 V
